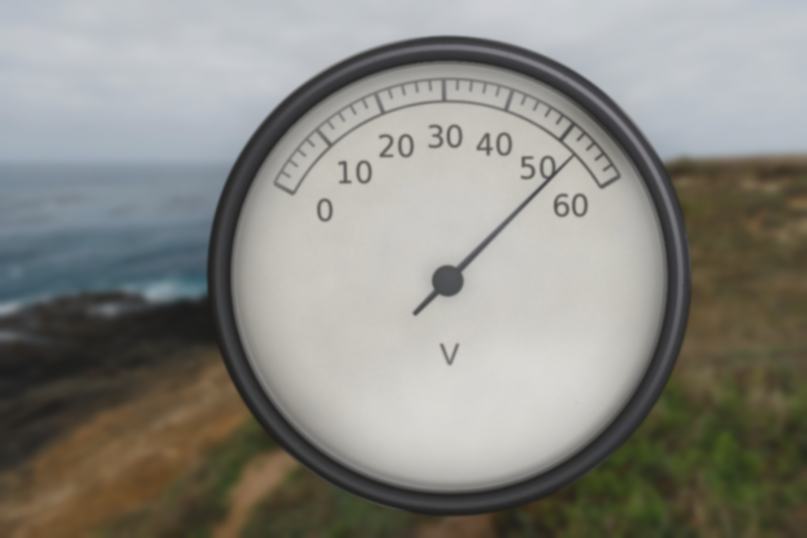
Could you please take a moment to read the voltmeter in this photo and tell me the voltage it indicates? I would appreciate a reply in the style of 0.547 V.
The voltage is 53 V
